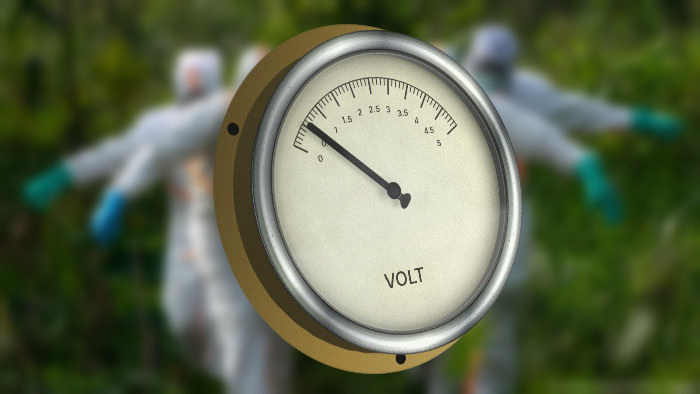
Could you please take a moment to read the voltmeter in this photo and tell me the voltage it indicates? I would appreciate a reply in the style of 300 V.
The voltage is 0.5 V
